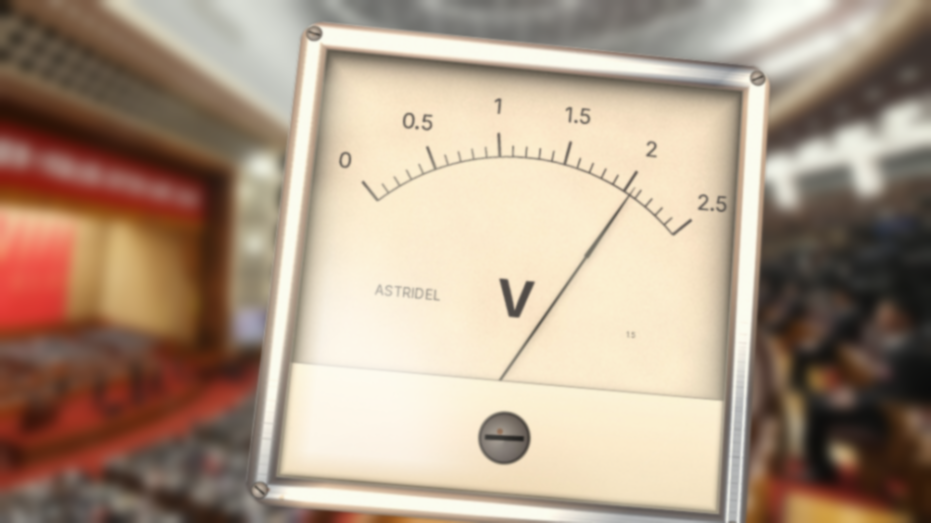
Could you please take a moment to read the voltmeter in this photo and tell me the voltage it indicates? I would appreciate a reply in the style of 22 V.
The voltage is 2.05 V
